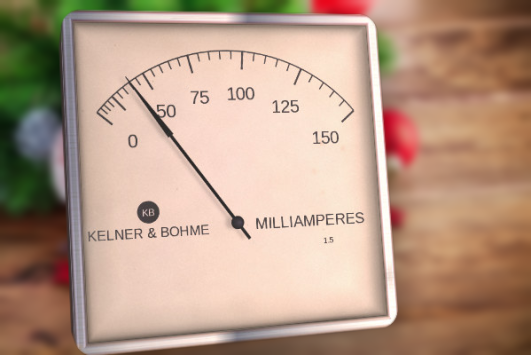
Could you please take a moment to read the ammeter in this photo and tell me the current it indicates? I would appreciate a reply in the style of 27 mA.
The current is 40 mA
